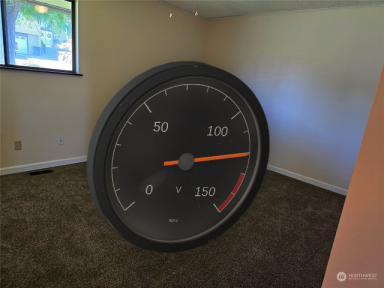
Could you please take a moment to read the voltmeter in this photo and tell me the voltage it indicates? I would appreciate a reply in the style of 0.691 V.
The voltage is 120 V
